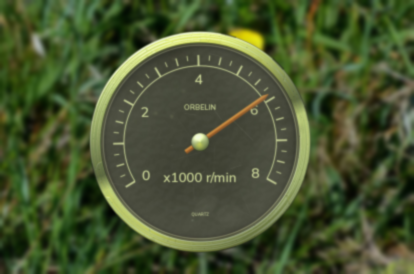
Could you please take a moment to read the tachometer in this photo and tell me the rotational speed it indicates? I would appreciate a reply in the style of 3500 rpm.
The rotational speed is 5875 rpm
